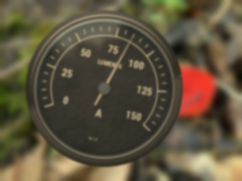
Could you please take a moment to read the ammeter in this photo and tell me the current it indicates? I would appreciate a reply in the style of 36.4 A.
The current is 85 A
